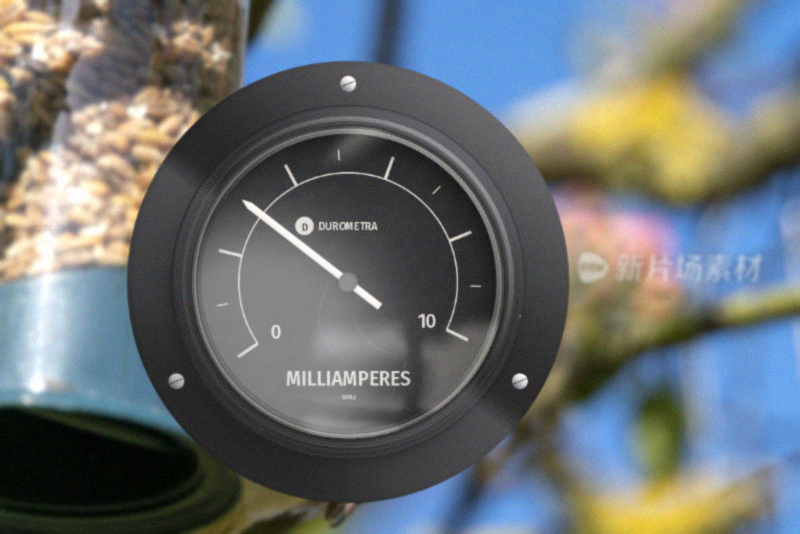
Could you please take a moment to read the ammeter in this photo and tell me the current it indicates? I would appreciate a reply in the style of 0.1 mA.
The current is 3 mA
